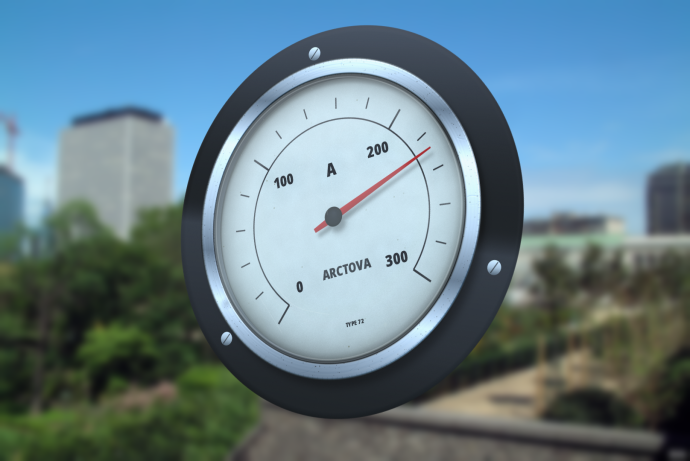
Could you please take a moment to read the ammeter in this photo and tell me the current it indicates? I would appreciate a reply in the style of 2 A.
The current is 230 A
